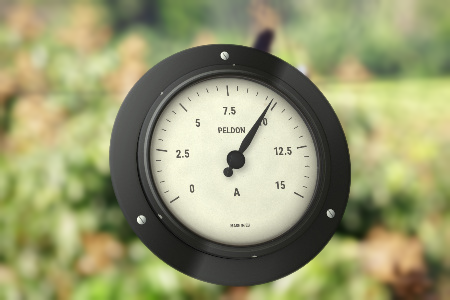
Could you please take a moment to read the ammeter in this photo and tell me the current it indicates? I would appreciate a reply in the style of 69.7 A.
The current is 9.75 A
